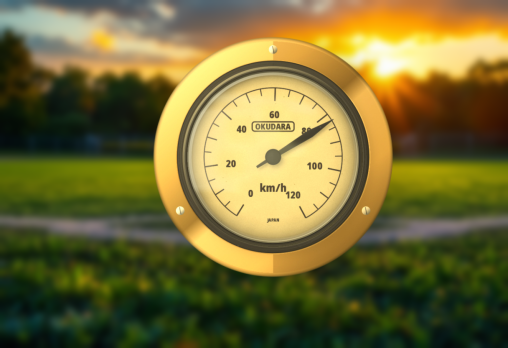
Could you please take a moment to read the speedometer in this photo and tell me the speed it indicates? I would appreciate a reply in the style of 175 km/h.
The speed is 82.5 km/h
